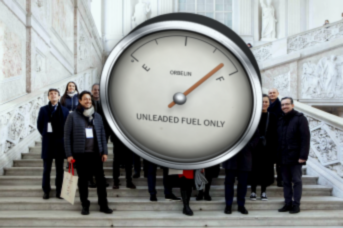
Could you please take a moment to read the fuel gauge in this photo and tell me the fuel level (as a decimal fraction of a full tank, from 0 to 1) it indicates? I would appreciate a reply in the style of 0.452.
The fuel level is 0.875
